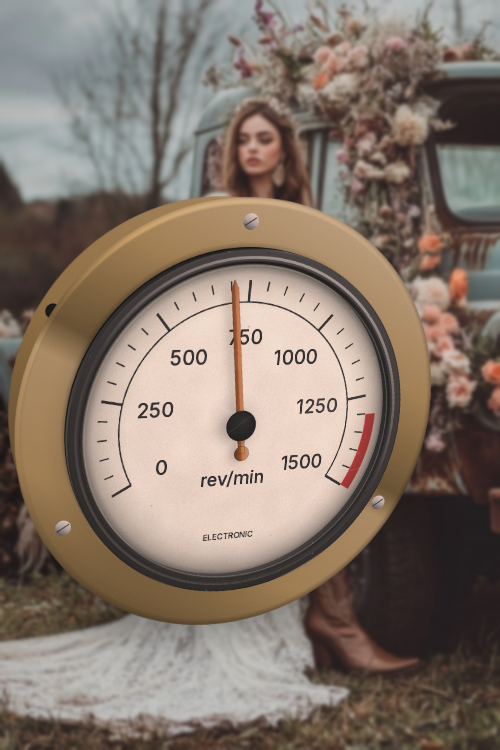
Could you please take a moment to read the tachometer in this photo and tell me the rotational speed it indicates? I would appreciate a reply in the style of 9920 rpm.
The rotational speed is 700 rpm
